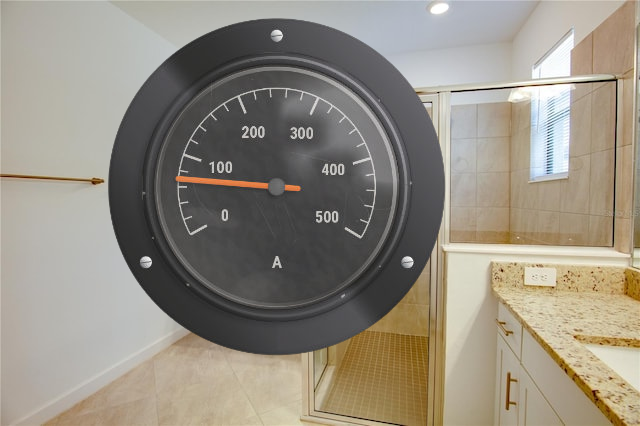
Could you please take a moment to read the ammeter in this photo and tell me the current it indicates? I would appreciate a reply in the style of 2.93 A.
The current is 70 A
